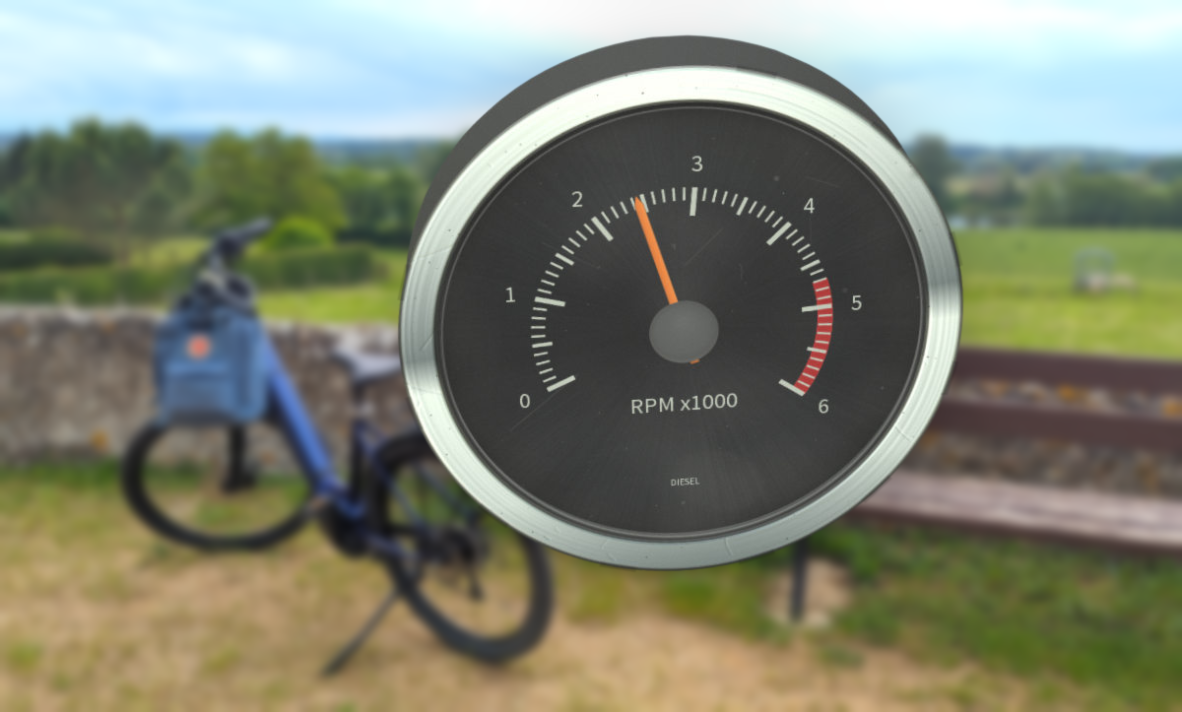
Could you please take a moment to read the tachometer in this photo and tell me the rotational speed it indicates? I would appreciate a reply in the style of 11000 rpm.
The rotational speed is 2450 rpm
